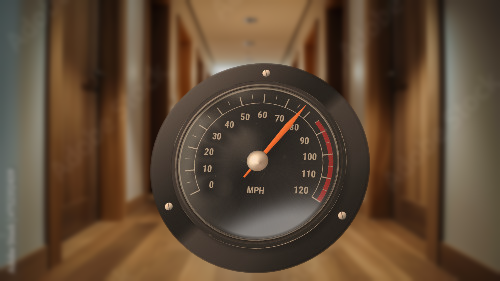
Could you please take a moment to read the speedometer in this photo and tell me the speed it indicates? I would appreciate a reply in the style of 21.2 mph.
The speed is 77.5 mph
